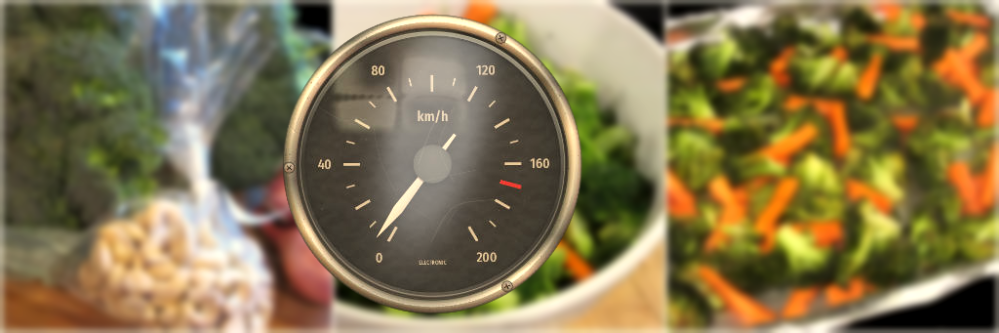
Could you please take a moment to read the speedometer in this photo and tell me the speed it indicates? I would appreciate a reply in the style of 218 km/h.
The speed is 5 km/h
